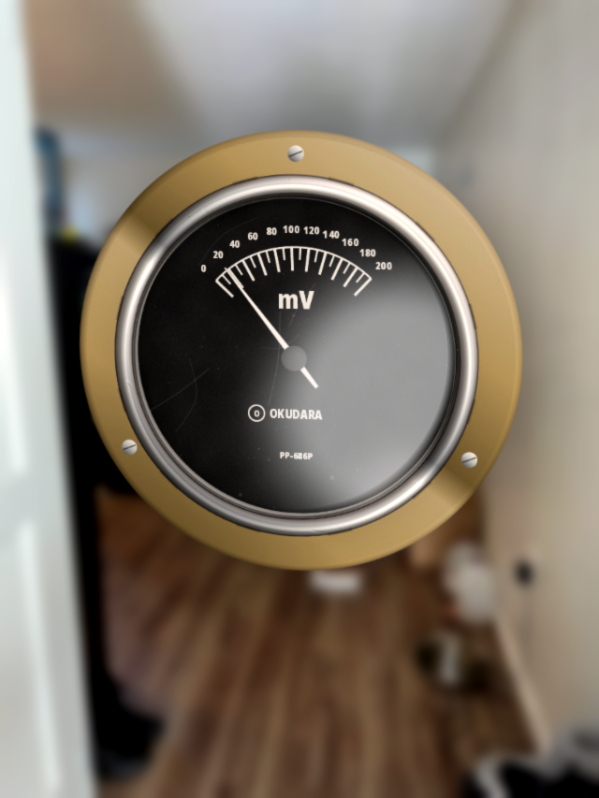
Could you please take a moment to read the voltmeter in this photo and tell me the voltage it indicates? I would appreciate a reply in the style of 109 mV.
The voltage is 20 mV
